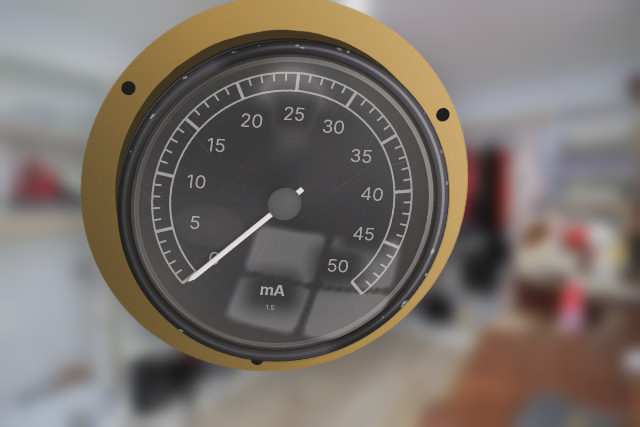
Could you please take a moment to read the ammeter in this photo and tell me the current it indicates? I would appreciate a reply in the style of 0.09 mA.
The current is 0 mA
